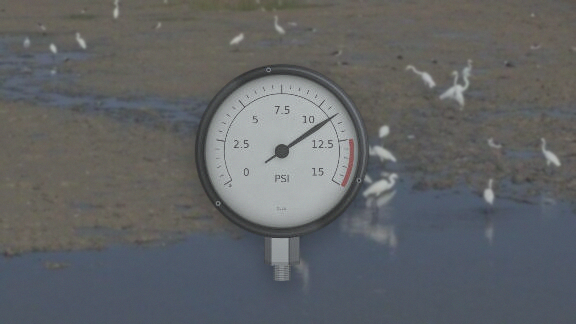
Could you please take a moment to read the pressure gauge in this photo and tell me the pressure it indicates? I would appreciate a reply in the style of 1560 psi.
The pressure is 11 psi
